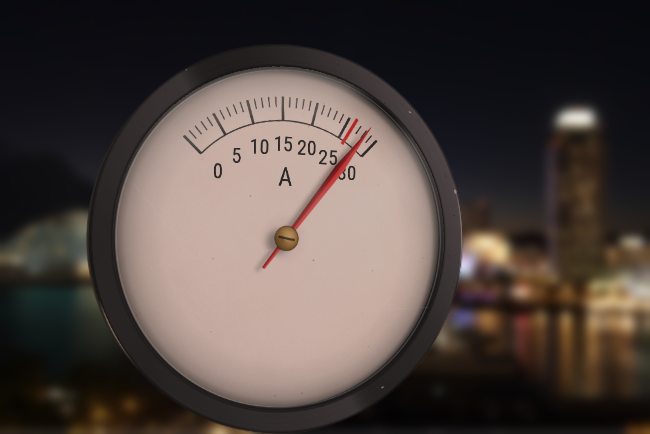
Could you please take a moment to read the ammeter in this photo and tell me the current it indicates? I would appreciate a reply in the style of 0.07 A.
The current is 28 A
